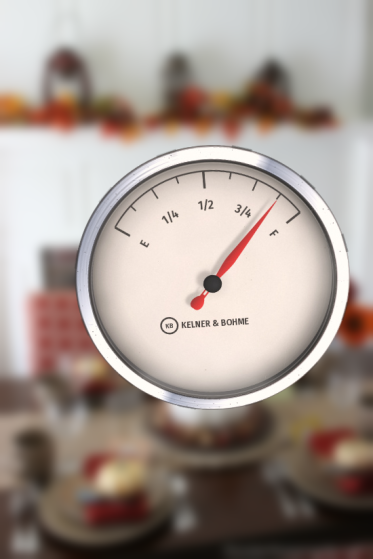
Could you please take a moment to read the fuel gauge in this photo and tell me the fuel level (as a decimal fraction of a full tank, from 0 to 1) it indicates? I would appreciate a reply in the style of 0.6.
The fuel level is 0.875
